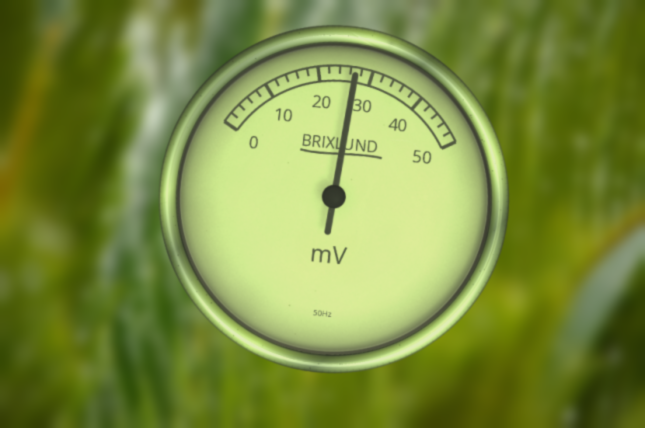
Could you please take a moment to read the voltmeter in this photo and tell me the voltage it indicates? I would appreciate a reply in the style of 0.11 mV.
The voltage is 27 mV
